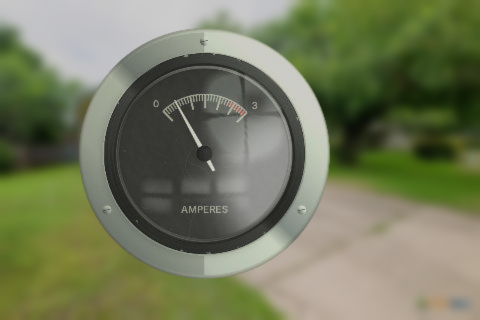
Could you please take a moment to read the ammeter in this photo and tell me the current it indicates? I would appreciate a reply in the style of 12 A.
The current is 0.5 A
